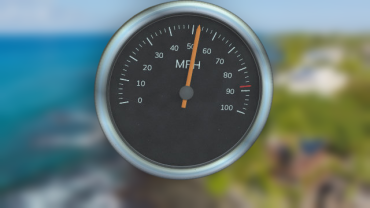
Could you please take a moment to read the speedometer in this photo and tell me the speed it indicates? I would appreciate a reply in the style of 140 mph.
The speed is 52 mph
